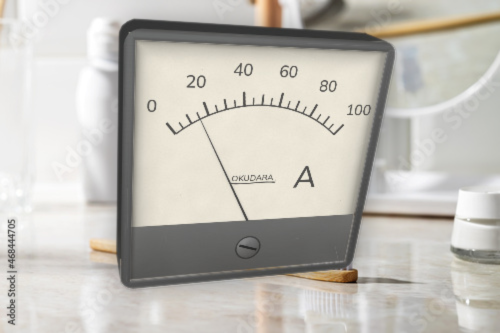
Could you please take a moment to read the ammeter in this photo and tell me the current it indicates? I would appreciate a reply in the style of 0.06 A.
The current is 15 A
